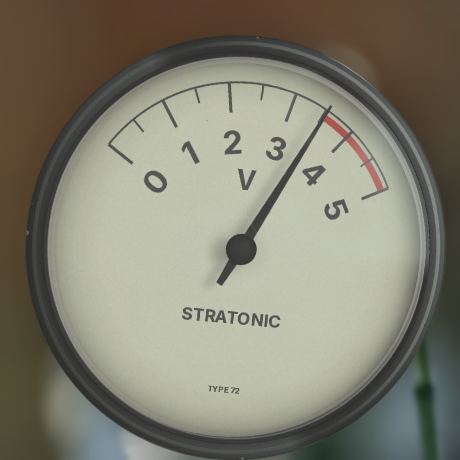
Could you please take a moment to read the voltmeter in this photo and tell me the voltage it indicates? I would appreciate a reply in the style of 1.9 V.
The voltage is 3.5 V
